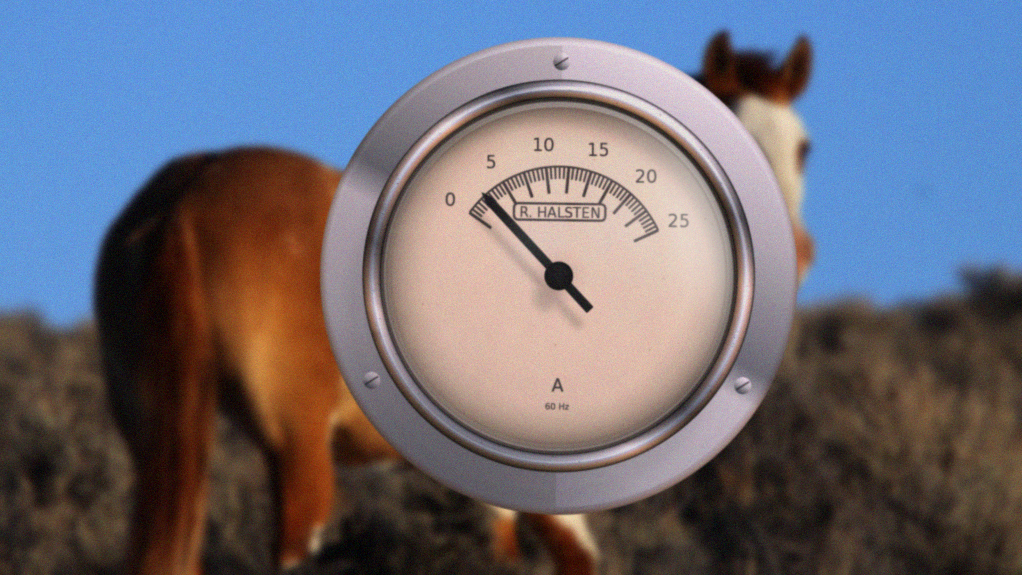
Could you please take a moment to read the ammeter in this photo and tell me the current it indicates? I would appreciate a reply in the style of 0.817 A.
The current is 2.5 A
